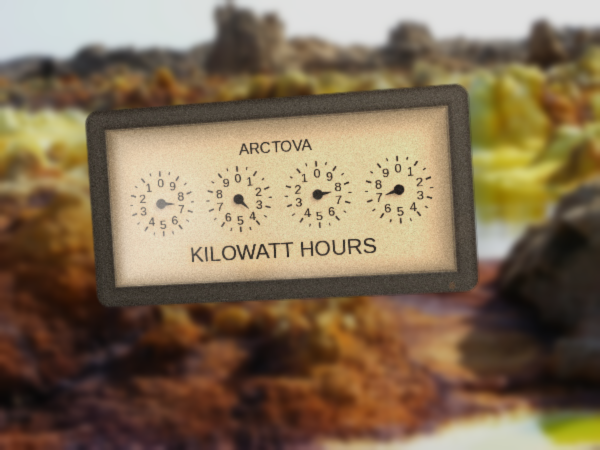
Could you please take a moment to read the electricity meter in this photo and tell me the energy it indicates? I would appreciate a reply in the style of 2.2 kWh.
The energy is 7377 kWh
